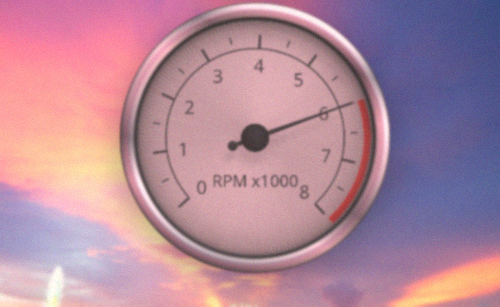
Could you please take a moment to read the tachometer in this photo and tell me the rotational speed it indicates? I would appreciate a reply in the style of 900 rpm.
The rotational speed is 6000 rpm
